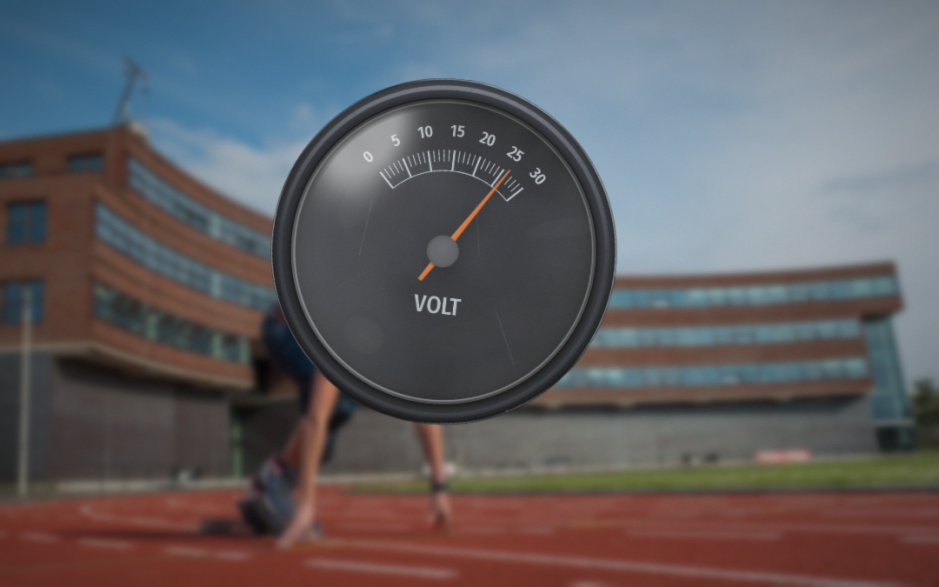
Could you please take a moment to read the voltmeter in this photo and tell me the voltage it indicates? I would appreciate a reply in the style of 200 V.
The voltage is 26 V
